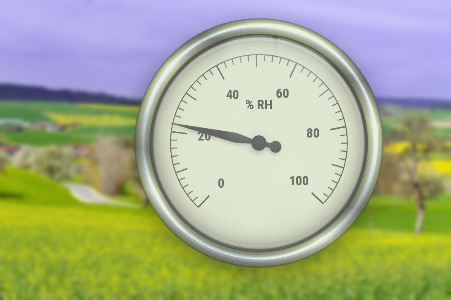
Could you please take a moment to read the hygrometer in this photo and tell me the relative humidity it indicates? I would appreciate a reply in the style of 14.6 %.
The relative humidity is 22 %
